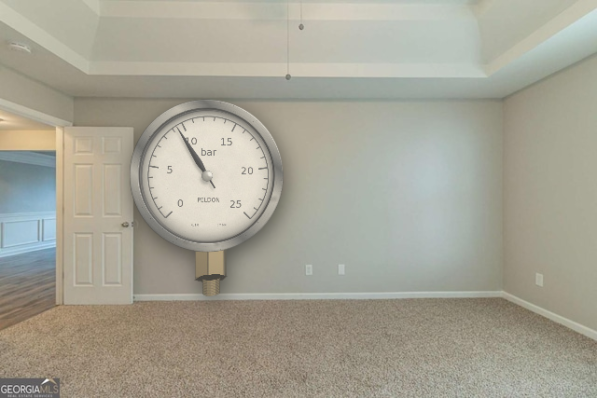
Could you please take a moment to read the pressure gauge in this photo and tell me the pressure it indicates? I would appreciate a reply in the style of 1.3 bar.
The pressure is 9.5 bar
